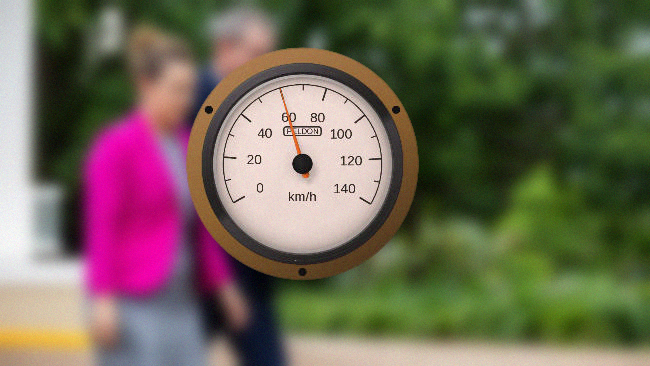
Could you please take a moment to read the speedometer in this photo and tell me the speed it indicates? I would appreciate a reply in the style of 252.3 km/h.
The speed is 60 km/h
